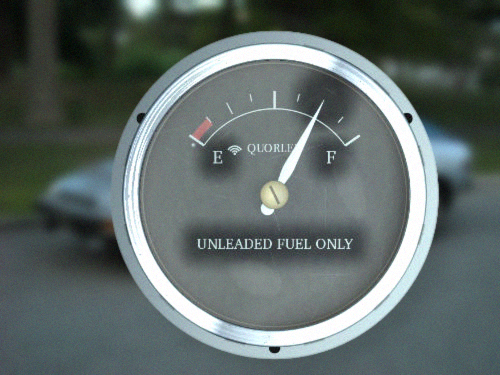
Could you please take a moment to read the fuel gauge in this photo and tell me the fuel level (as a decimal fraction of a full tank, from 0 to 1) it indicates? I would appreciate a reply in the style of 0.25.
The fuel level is 0.75
